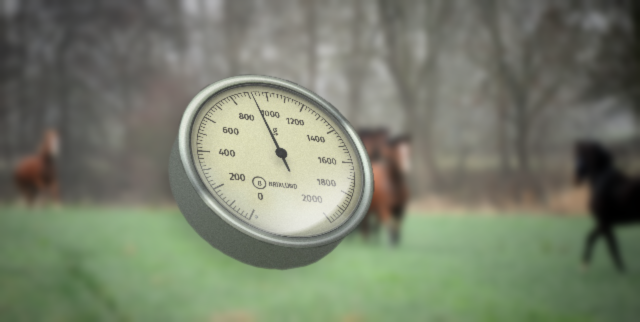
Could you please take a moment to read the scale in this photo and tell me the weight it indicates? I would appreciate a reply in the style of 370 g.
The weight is 900 g
